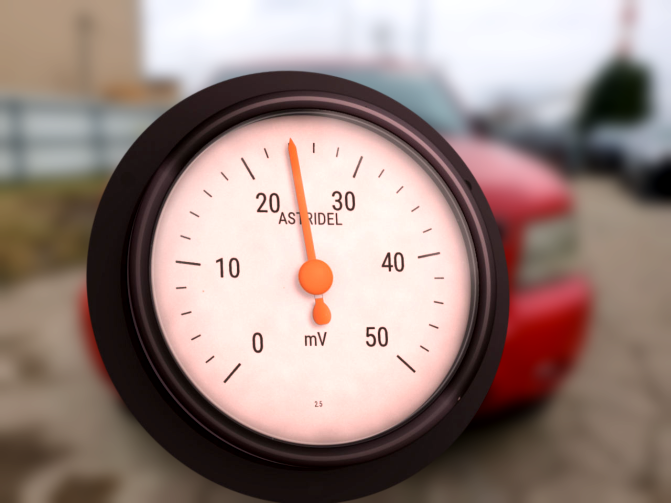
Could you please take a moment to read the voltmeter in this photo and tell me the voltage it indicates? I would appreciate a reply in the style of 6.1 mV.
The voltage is 24 mV
